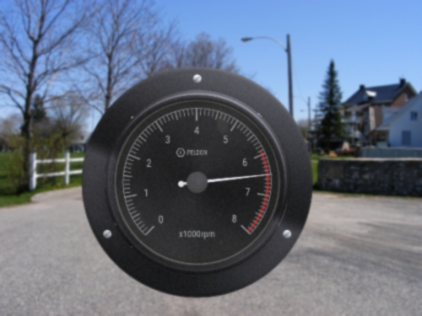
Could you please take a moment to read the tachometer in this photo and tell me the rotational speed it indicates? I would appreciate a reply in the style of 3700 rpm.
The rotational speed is 6500 rpm
